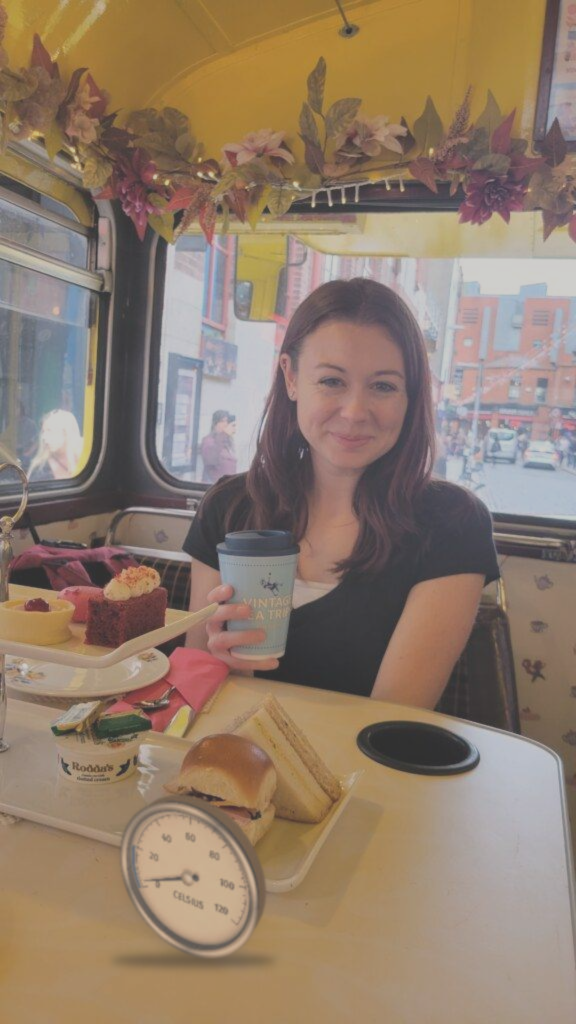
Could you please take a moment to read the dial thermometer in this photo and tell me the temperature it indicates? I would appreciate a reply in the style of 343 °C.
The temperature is 4 °C
